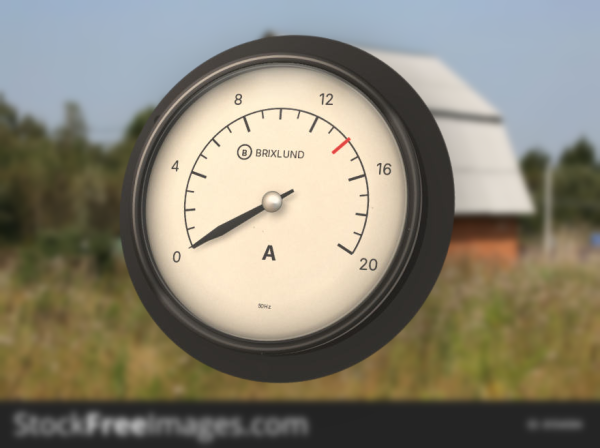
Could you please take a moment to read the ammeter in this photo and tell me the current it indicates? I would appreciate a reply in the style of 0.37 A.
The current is 0 A
